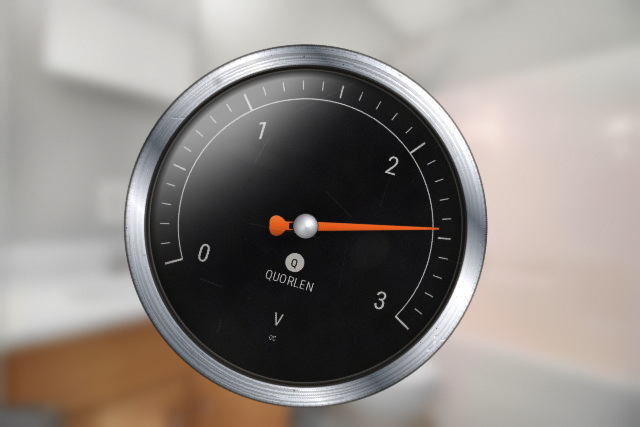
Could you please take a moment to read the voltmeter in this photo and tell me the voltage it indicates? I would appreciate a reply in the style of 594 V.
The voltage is 2.45 V
